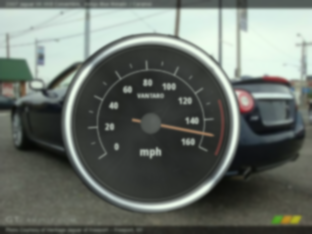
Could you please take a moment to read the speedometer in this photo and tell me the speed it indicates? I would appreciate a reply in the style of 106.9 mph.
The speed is 150 mph
